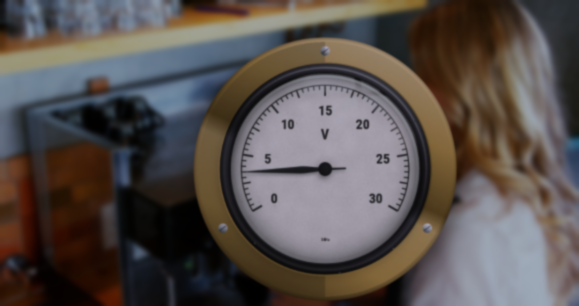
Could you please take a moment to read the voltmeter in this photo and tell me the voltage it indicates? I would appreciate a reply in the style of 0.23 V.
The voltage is 3.5 V
